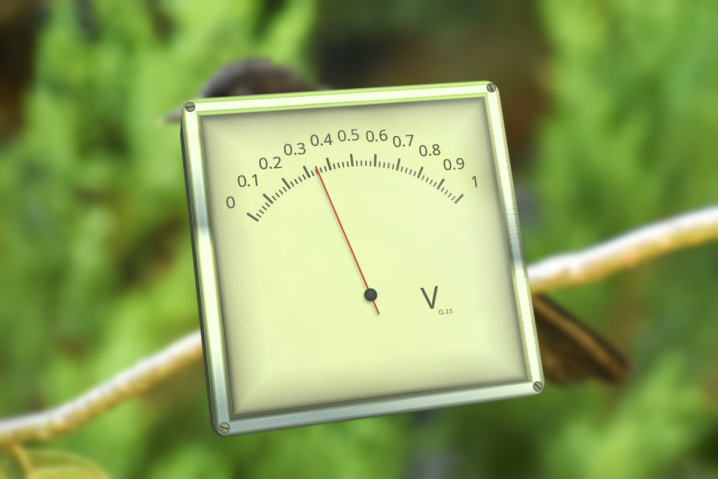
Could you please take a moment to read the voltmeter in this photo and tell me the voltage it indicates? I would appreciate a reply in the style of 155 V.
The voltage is 0.34 V
